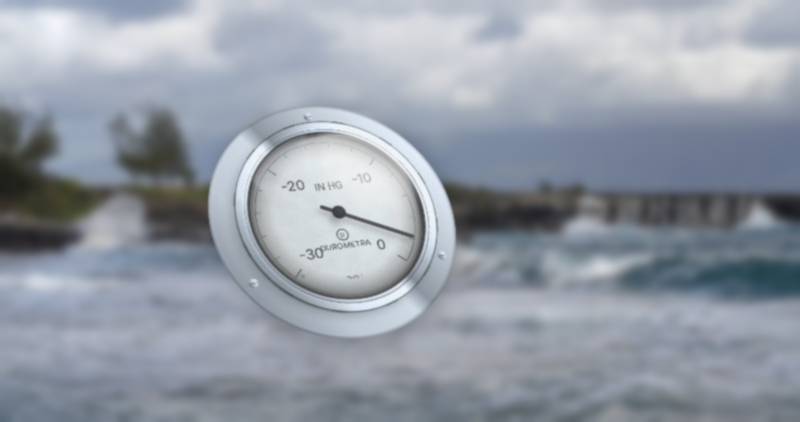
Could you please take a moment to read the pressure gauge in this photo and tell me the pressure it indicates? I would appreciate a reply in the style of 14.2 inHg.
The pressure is -2 inHg
